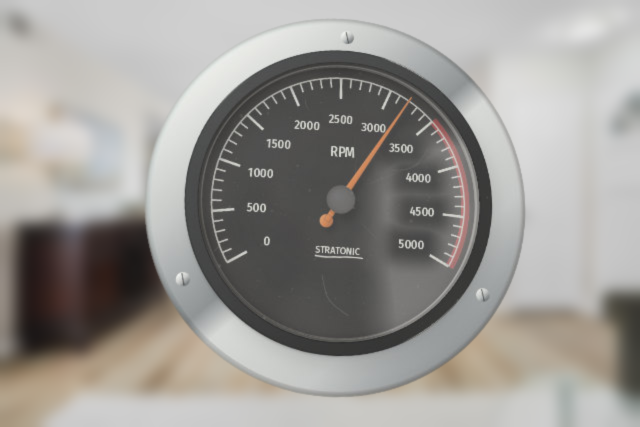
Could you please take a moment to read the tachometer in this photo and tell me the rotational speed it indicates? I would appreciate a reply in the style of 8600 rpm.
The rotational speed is 3200 rpm
